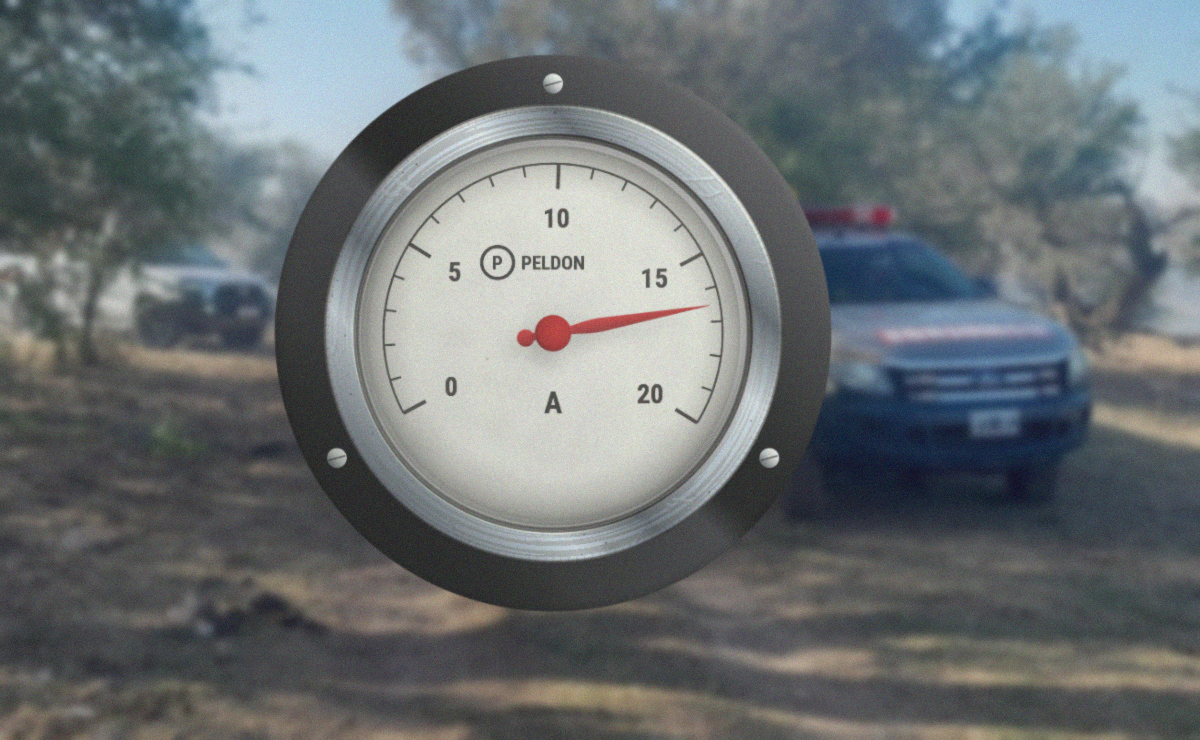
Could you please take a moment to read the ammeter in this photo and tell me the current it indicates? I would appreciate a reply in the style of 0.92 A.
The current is 16.5 A
